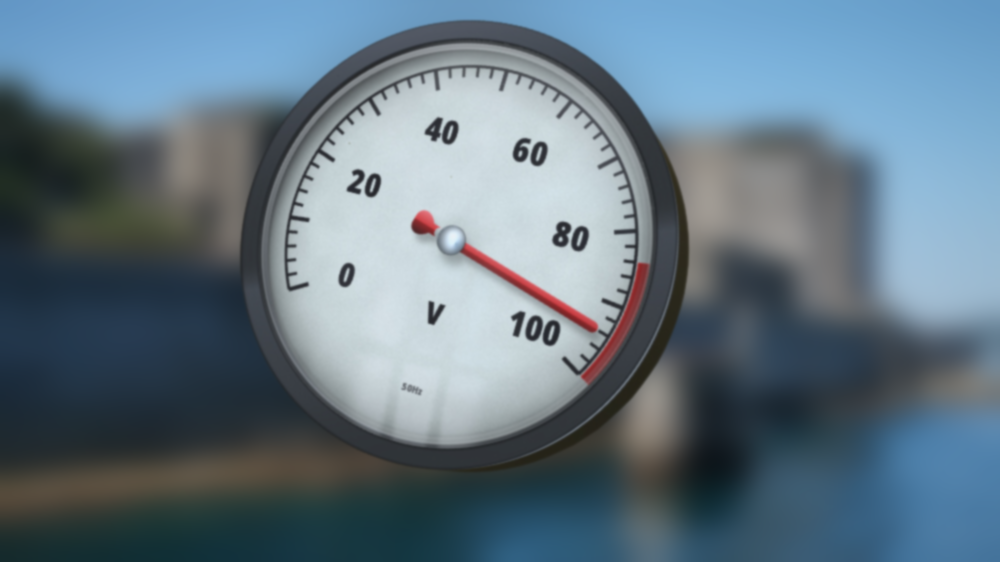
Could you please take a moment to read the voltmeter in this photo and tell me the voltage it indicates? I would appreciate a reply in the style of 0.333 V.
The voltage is 94 V
